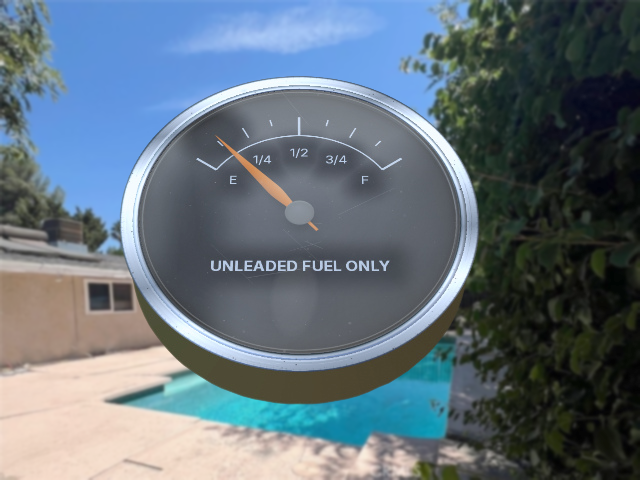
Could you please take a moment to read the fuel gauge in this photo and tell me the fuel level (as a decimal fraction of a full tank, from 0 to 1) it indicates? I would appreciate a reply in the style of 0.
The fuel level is 0.125
